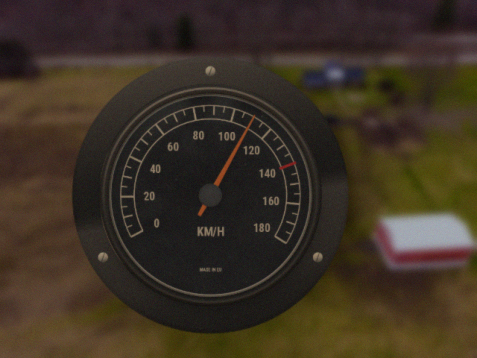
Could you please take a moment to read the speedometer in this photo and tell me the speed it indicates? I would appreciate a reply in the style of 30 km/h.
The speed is 110 km/h
